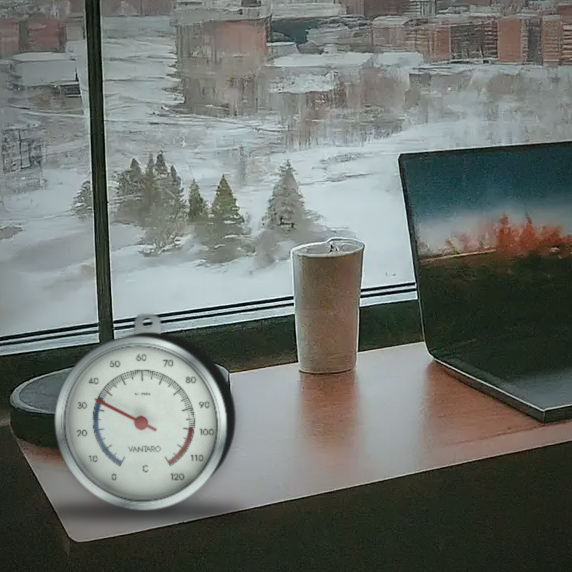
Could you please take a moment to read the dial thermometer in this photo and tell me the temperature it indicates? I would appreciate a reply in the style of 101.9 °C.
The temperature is 35 °C
